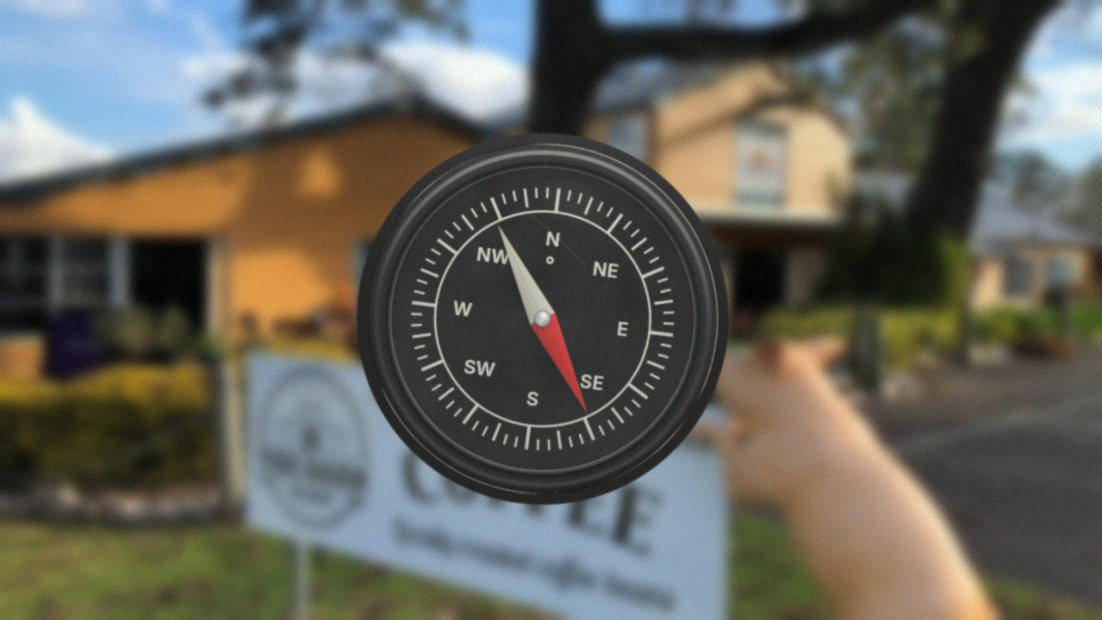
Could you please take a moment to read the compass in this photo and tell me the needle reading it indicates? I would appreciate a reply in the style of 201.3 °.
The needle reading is 147.5 °
